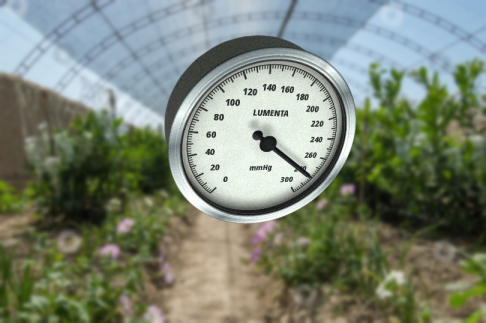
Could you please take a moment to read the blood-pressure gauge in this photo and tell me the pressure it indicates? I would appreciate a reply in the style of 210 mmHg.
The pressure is 280 mmHg
